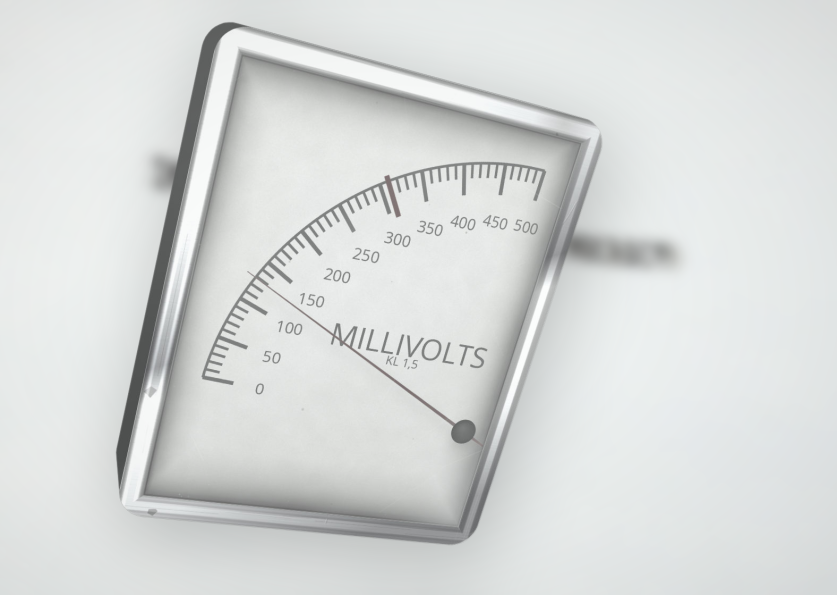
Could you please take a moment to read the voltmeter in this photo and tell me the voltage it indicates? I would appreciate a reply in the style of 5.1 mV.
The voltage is 130 mV
